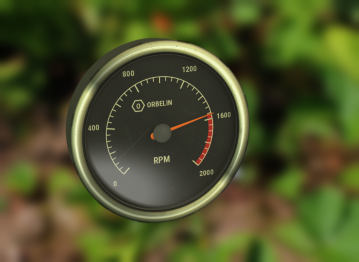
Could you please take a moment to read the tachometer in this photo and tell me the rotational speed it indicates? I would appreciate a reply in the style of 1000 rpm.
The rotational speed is 1550 rpm
